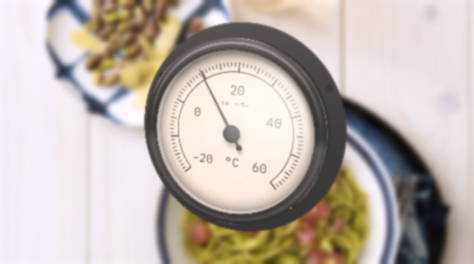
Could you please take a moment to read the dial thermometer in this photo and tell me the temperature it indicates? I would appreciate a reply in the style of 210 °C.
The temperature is 10 °C
